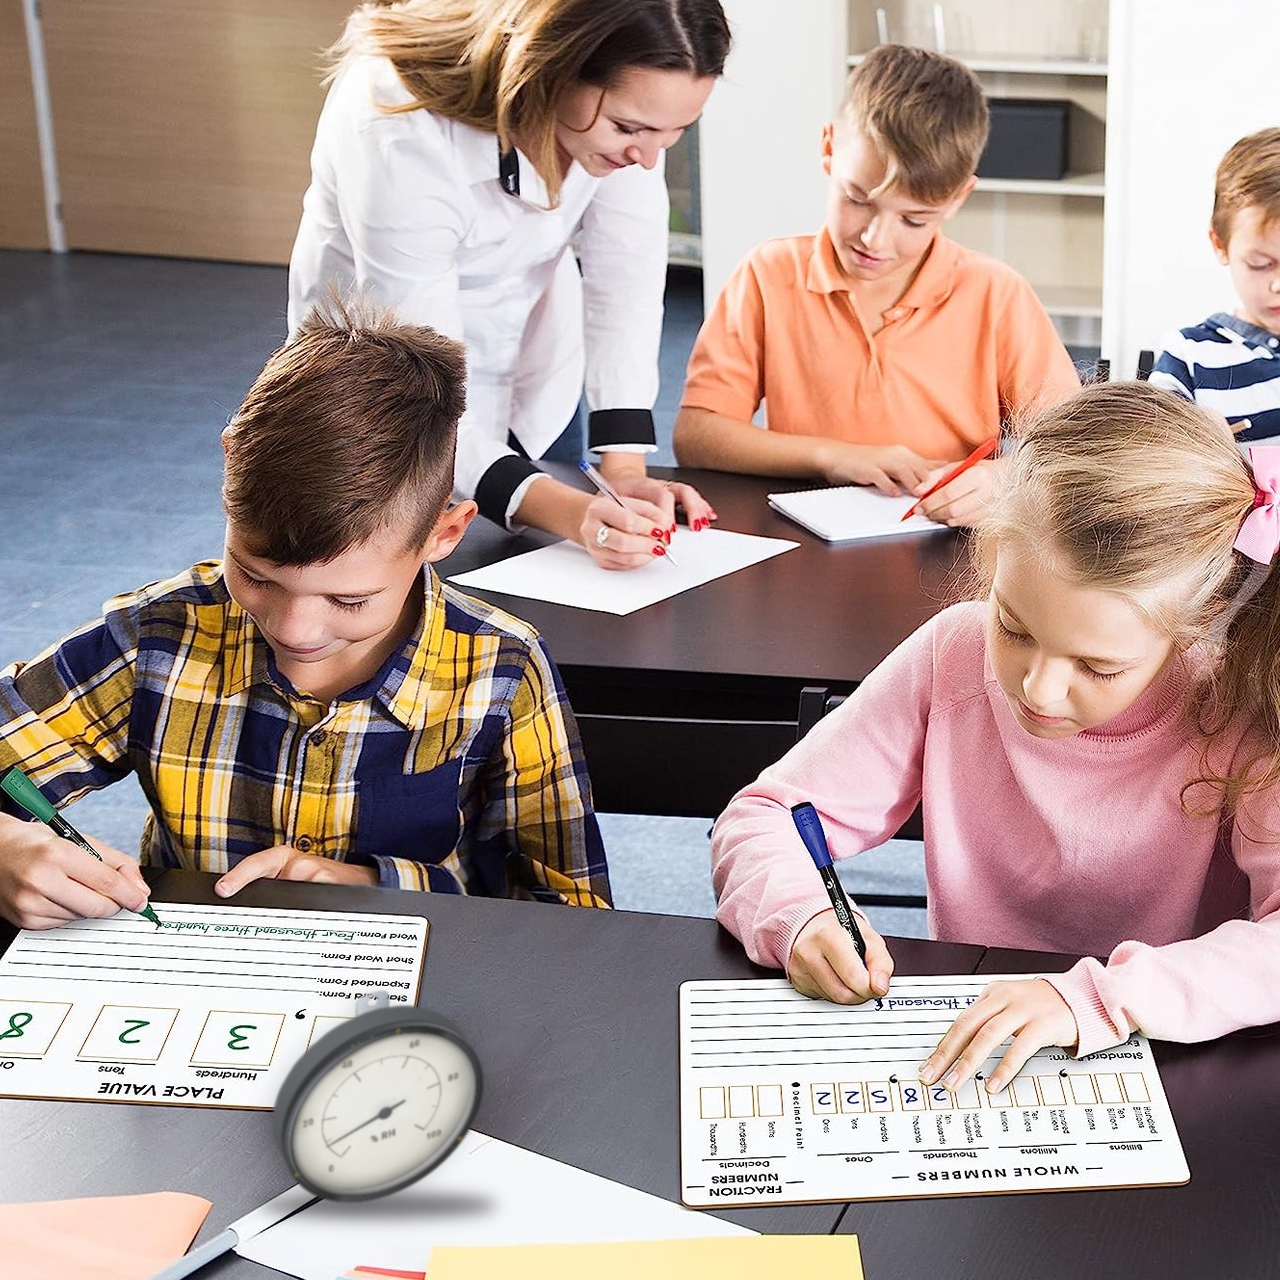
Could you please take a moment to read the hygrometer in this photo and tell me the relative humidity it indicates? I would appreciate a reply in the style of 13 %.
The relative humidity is 10 %
